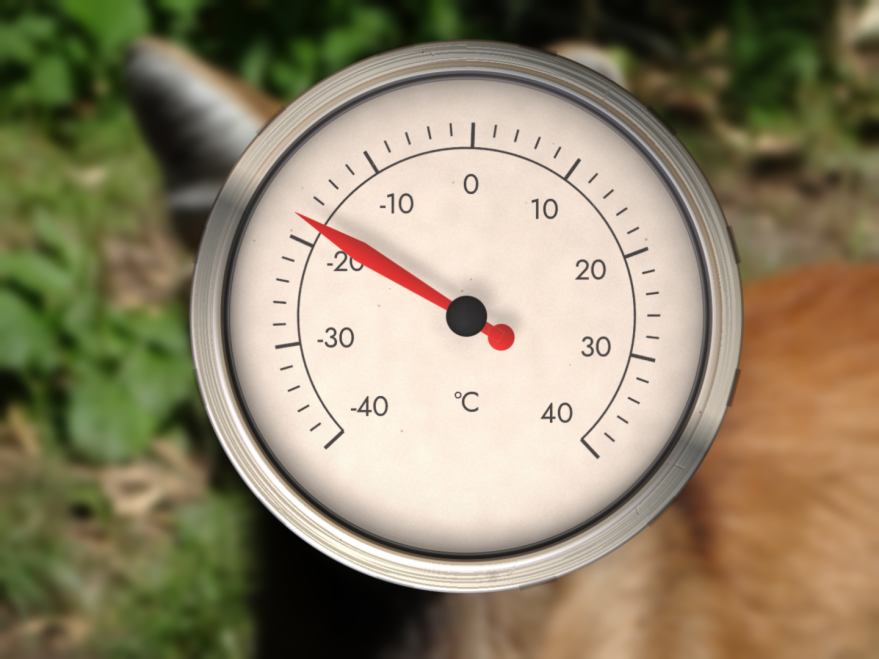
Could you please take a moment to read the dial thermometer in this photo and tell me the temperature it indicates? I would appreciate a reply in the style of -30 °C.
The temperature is -18 °C
